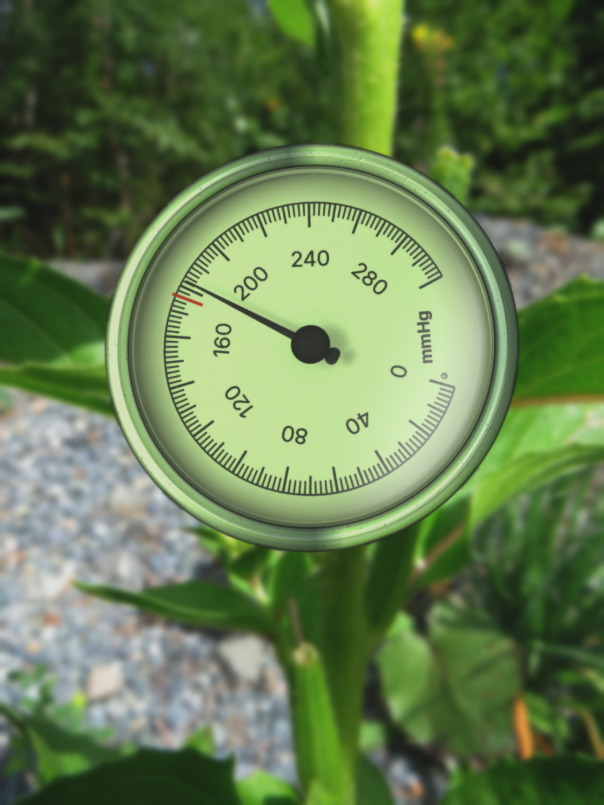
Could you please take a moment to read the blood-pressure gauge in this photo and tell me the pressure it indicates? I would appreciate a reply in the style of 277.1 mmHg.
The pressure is 182 mmHg
